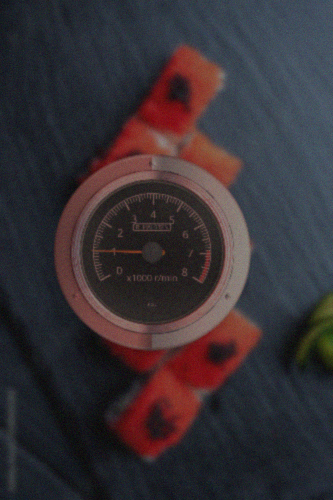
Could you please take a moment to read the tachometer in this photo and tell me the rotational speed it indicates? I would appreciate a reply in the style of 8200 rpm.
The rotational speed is 1000 rpm
